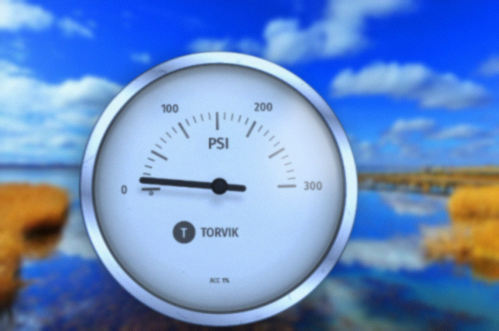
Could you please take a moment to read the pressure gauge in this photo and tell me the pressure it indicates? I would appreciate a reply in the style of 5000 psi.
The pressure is 10 psi
